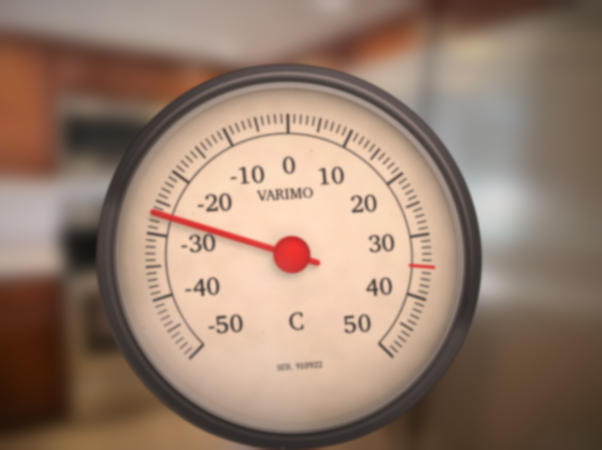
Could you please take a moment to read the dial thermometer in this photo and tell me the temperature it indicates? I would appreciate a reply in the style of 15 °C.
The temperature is -27 °C
